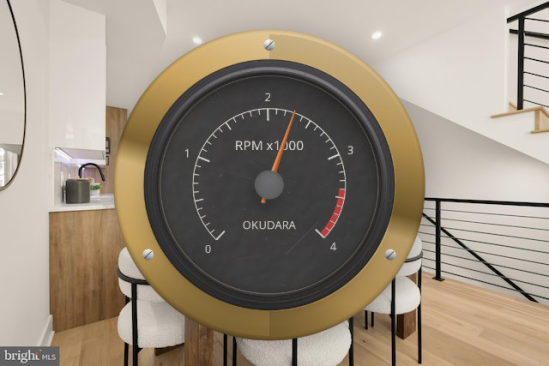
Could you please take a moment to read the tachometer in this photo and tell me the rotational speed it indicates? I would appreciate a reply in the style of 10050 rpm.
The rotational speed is 2300 rpm
